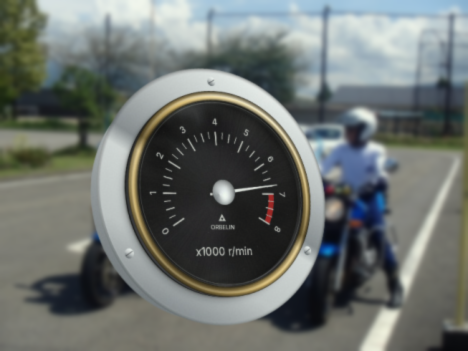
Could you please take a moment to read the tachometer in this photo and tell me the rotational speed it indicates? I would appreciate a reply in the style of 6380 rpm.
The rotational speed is 6750 rpm
